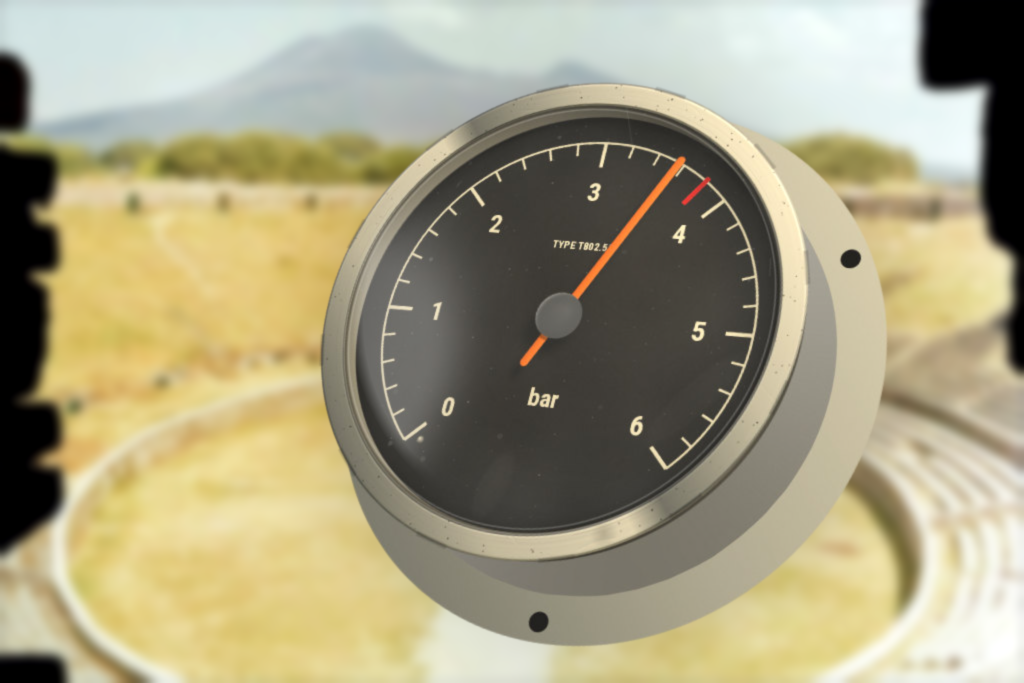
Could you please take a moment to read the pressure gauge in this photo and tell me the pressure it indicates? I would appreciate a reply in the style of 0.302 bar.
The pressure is 3.6 bar
